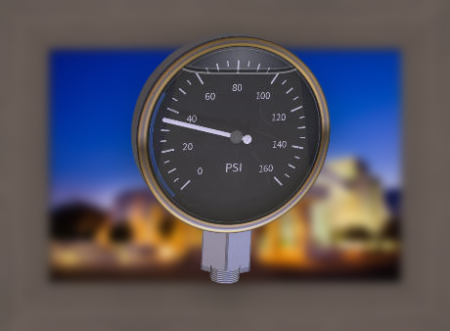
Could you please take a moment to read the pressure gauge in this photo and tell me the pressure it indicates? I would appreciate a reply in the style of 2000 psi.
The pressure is 35 psi
